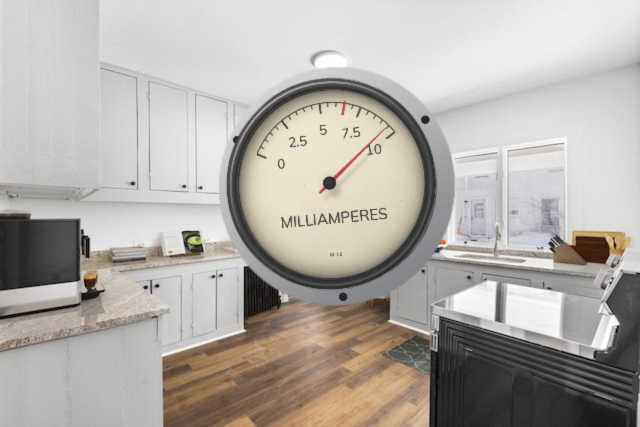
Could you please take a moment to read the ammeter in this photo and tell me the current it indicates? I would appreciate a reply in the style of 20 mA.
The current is 9.5 mA
